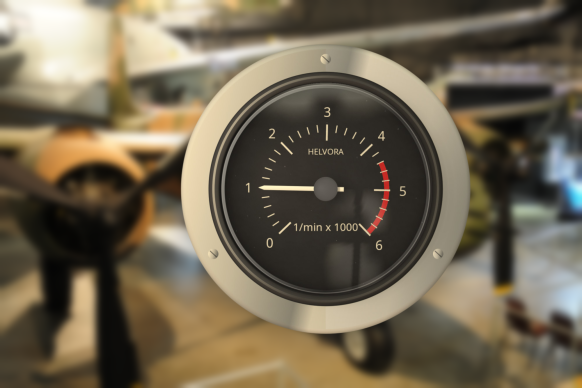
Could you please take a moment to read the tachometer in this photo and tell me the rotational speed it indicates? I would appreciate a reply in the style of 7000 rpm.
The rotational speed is 1000 rpm
